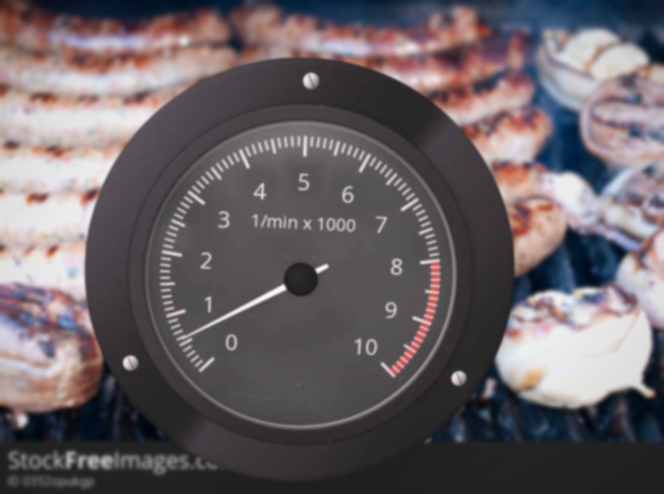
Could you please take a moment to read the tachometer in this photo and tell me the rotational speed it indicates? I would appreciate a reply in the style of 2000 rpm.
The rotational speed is 600 rpm
